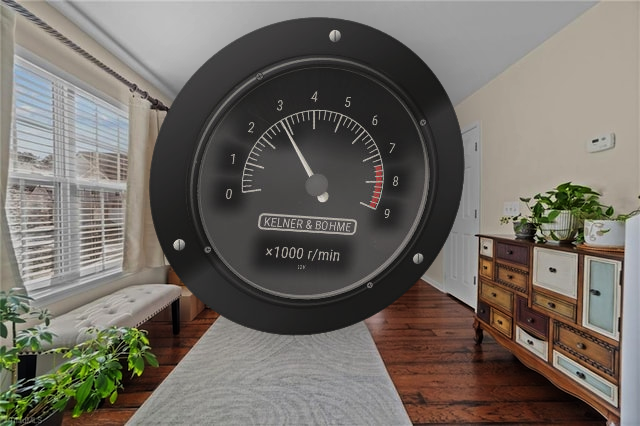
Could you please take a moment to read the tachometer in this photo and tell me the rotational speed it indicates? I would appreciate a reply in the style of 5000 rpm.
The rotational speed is 2800 rpm
